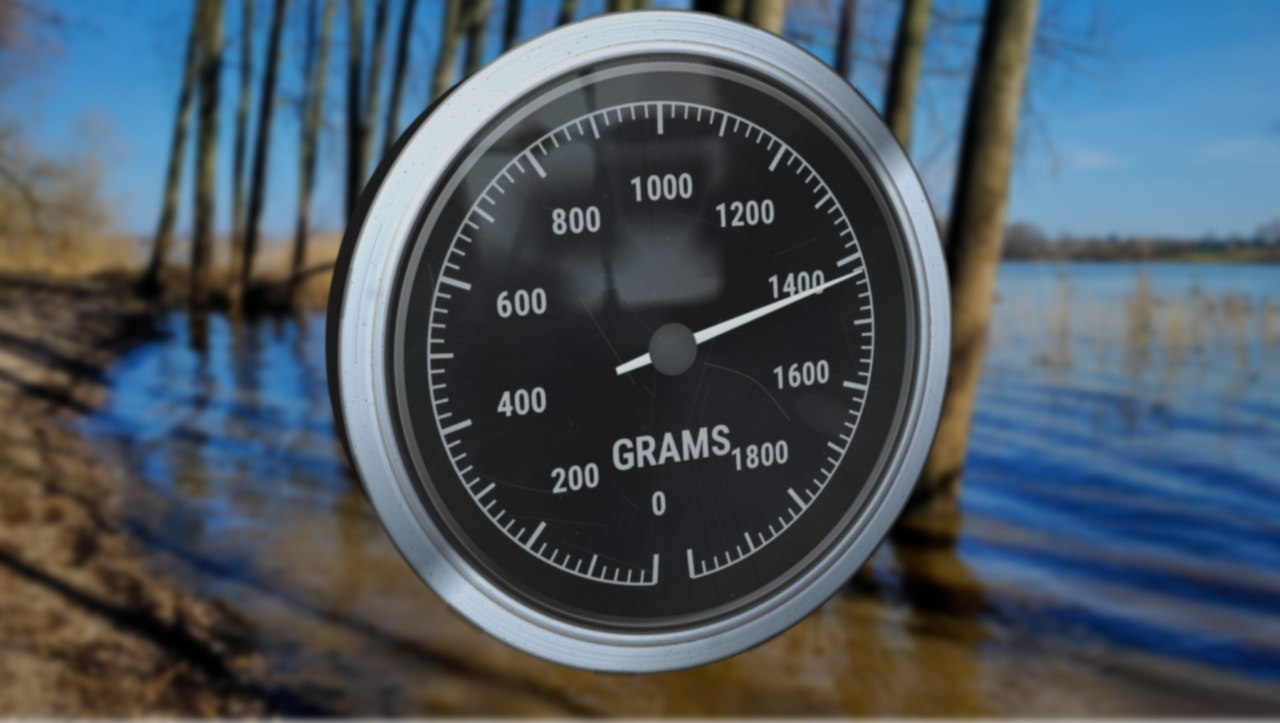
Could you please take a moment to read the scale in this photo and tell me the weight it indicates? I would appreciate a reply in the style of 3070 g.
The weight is 1420 g
